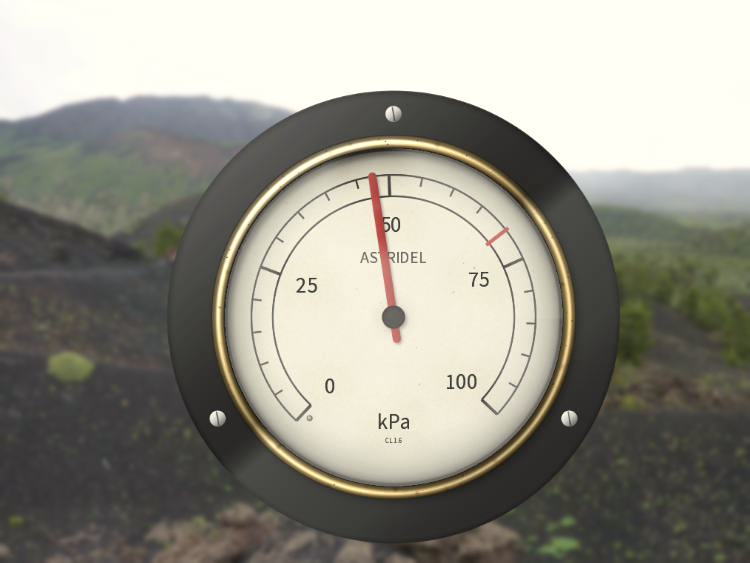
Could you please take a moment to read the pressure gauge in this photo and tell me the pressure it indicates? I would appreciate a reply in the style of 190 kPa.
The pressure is 47.5 kPa
